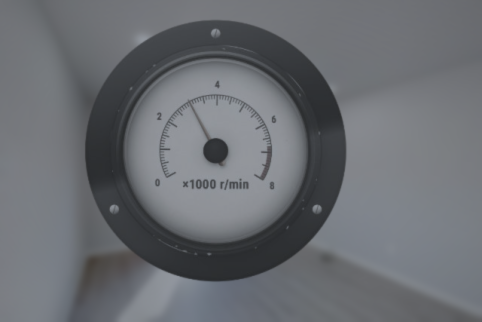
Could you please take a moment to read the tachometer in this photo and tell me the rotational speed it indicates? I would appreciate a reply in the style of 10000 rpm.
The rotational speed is 3000 rpm
